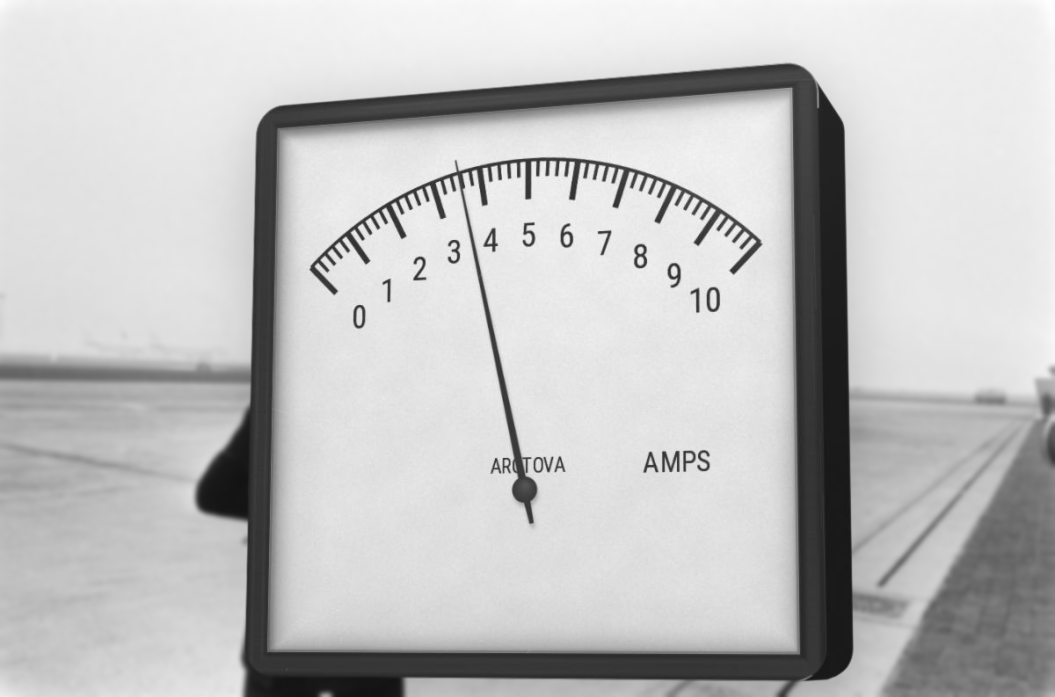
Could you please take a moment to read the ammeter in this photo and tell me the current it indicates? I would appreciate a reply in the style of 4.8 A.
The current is 3.6 A
